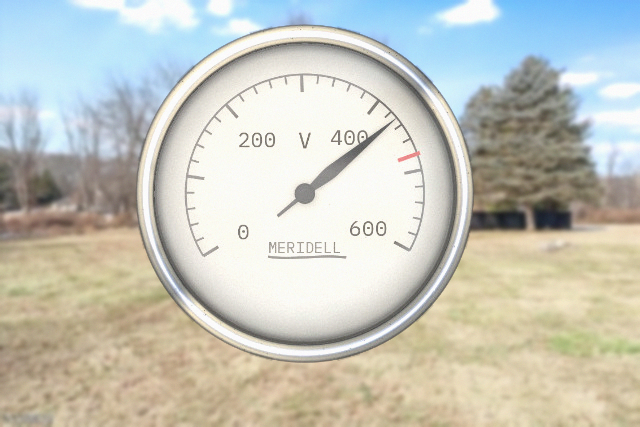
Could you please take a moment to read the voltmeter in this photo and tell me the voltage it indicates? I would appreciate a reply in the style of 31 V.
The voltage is 430 V
